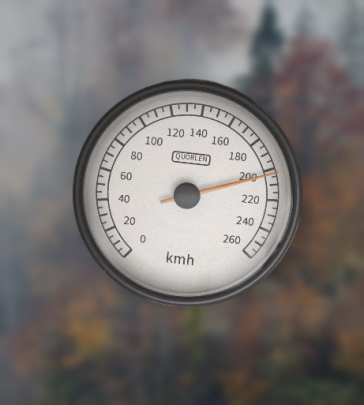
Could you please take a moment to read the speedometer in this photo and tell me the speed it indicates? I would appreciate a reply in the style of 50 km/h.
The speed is 202.5 km/h
